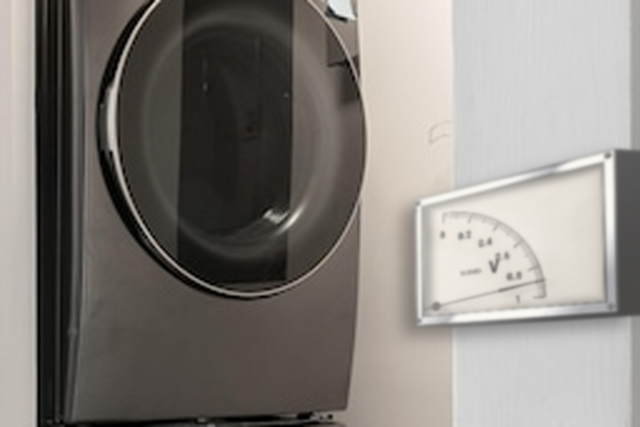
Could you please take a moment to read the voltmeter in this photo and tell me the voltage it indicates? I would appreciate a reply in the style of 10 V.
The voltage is 0.9 V
